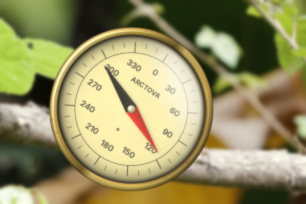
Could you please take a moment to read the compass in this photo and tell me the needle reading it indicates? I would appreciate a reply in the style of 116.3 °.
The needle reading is 115 °
